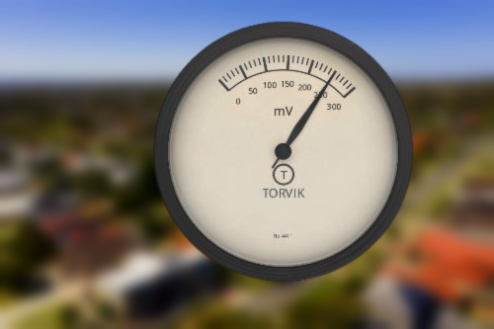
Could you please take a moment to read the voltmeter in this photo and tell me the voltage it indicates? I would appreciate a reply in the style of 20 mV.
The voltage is 250 mV
